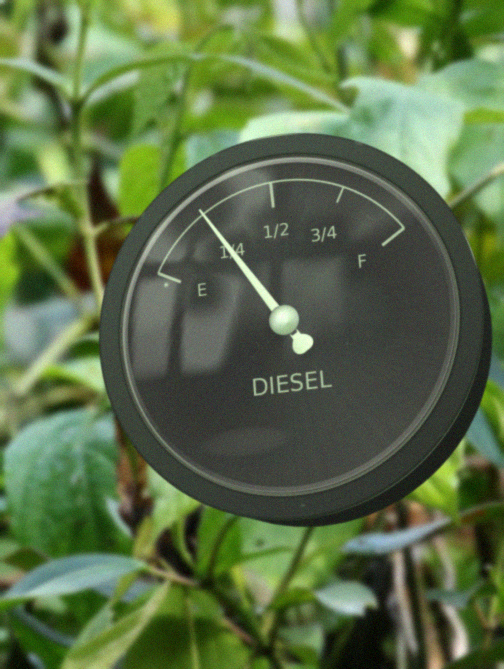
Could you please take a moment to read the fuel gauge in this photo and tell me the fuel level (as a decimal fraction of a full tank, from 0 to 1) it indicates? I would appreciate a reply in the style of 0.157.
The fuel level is 0.25
